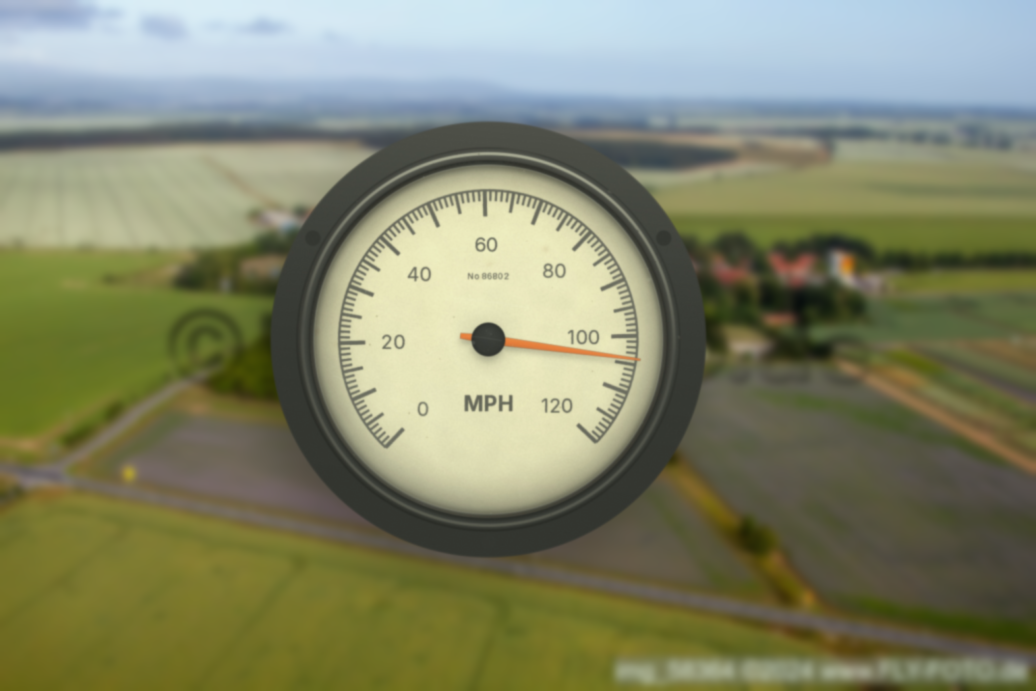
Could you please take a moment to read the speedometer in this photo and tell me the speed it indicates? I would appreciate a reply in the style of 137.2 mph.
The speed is 104 mph
